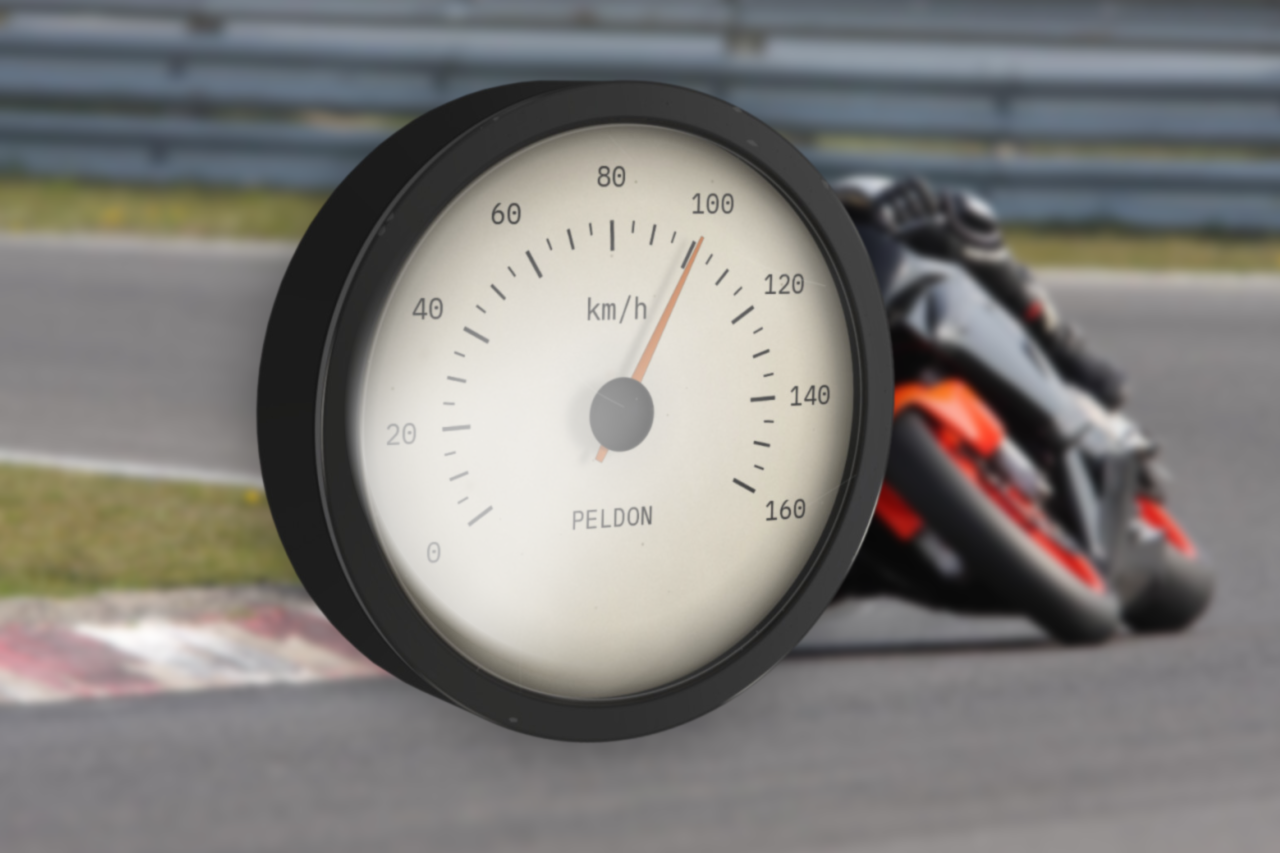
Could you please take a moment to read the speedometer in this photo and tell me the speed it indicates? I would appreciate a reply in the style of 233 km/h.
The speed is 100 km/h
